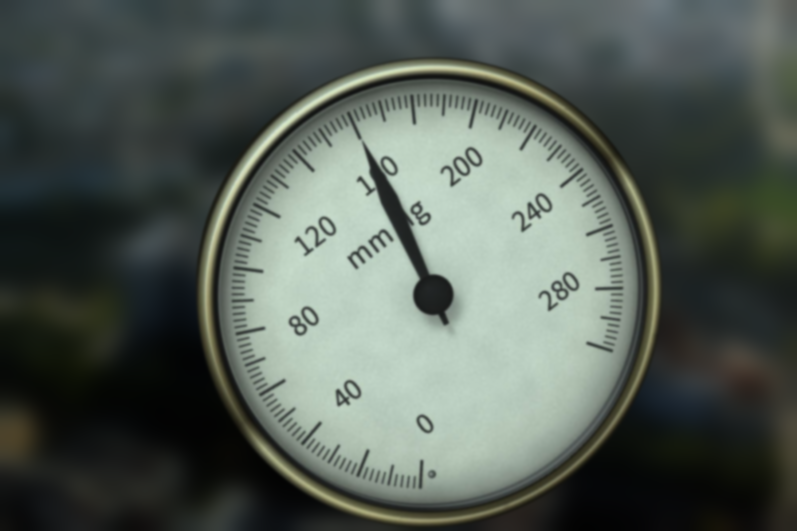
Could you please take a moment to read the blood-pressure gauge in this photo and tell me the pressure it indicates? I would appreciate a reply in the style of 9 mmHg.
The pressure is 160 mmHg
